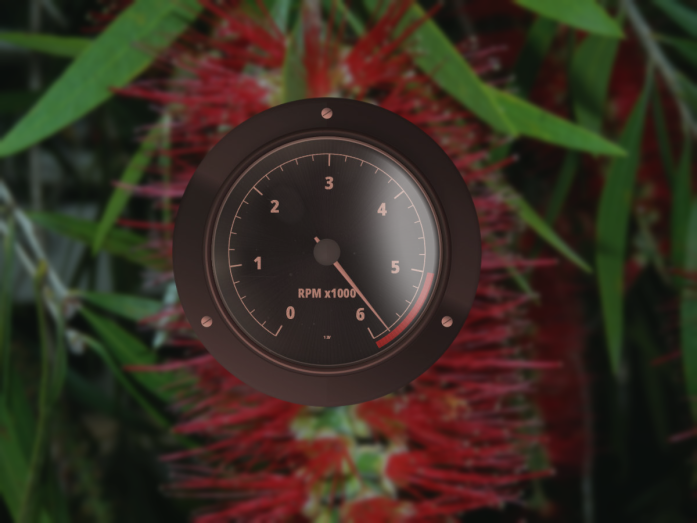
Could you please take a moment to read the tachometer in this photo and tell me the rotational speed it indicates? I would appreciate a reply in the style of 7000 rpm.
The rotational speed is 5800 rpm
